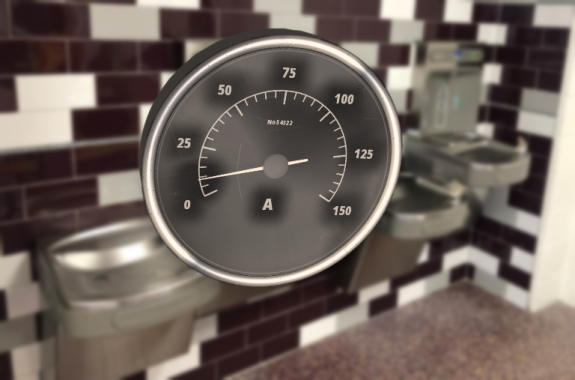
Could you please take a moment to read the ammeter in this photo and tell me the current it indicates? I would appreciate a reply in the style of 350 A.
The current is 10 A
